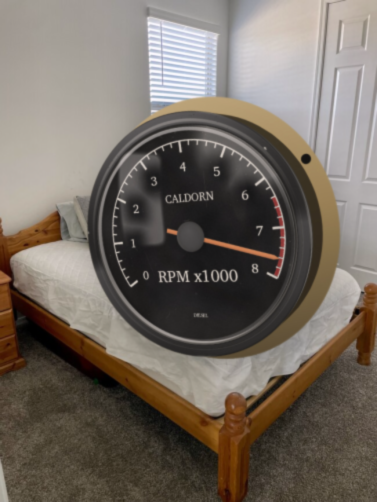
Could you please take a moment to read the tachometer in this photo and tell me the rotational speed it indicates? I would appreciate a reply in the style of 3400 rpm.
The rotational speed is 7600 rpm
